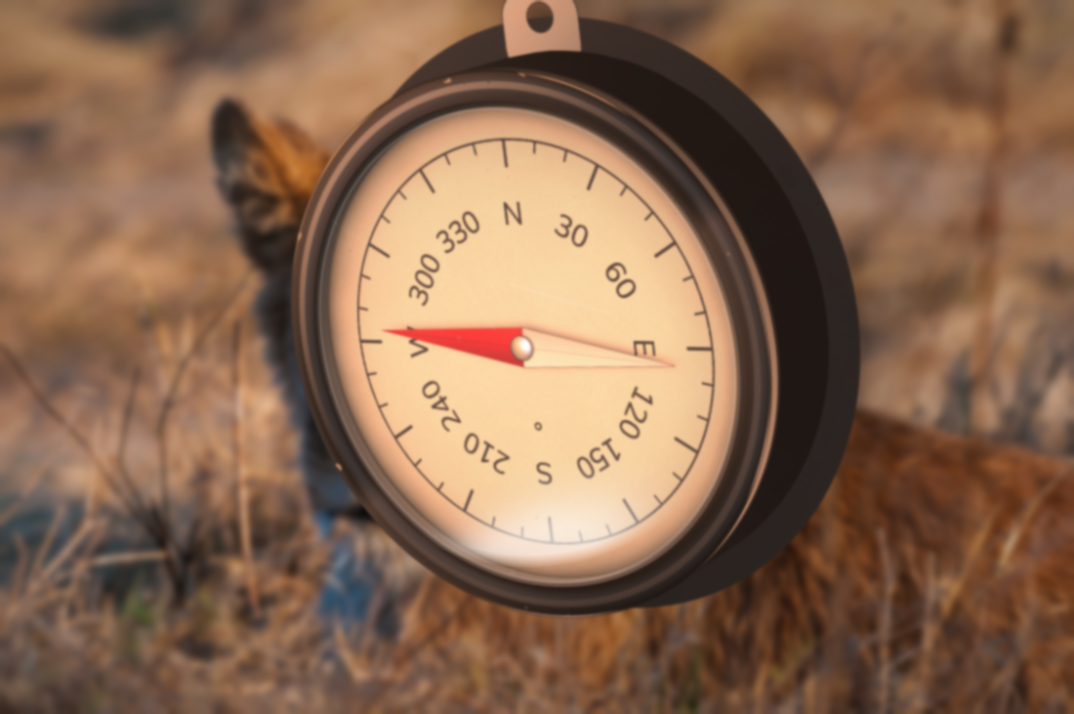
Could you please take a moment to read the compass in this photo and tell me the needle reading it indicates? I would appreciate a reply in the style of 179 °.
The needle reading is 275 °
